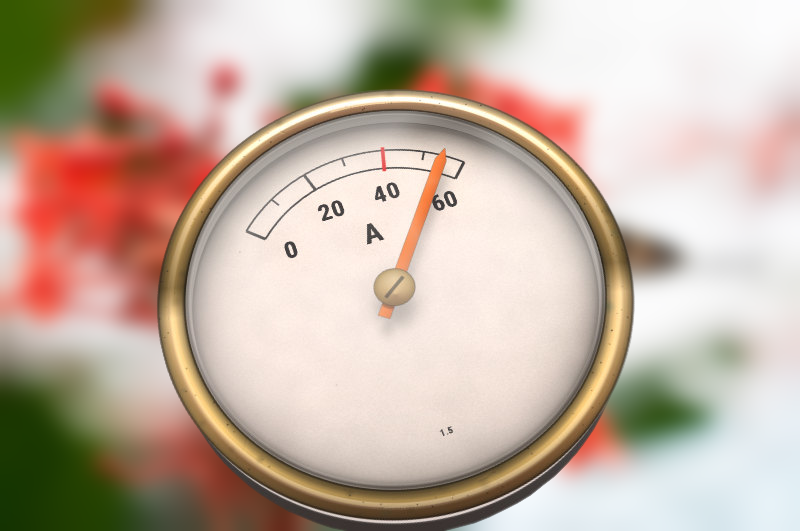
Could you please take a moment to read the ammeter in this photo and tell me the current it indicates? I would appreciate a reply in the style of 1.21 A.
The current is 55 A
